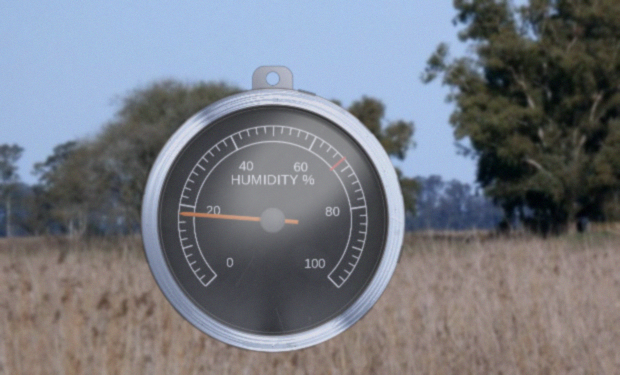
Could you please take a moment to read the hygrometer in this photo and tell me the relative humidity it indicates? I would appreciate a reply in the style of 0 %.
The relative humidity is 18 %
